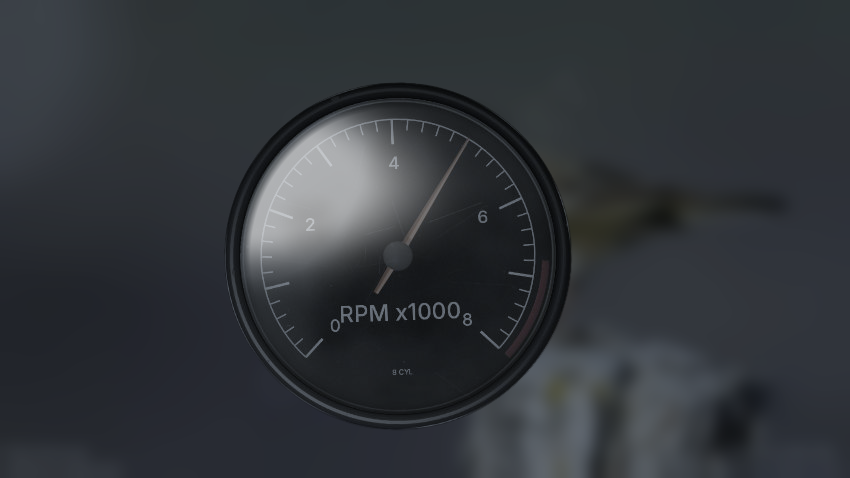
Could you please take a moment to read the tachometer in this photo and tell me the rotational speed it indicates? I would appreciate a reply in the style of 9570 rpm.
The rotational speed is 5000 rpm
